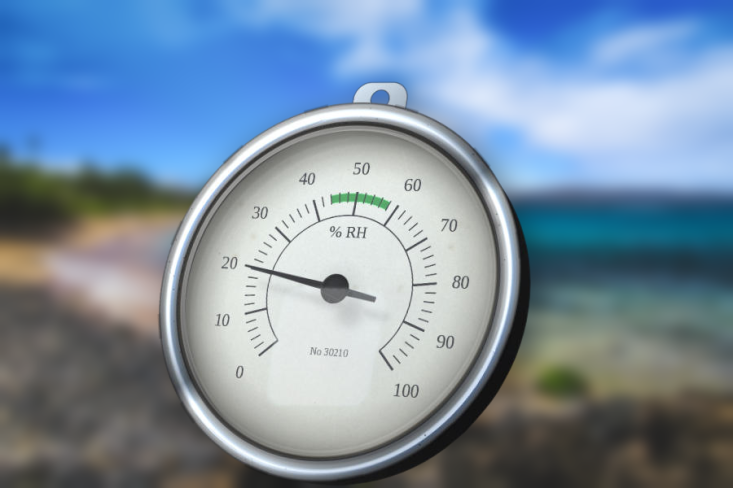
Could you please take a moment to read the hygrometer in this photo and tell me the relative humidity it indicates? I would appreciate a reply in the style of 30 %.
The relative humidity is 20 %
